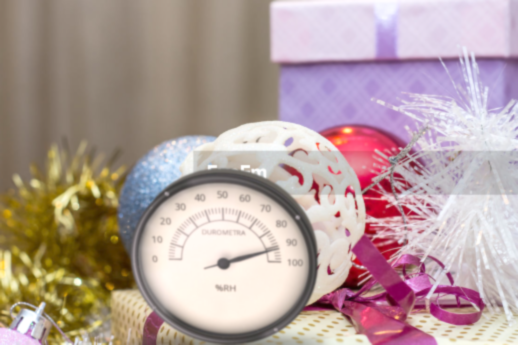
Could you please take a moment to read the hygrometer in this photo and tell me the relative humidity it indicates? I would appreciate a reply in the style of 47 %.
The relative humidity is 90 %
